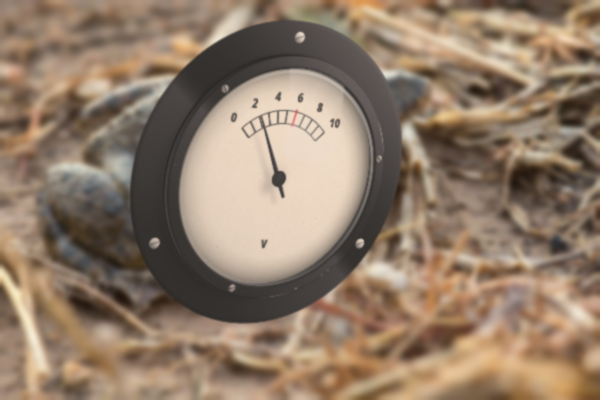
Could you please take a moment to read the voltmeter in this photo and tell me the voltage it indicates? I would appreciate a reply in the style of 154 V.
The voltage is 2 V
